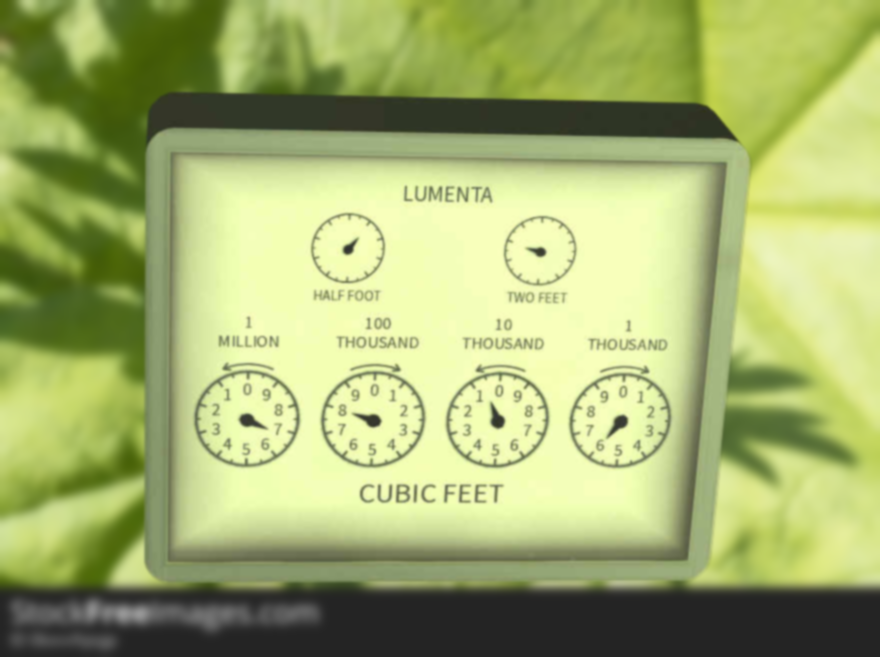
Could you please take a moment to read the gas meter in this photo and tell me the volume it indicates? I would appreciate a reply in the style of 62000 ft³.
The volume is 680600 ft³
